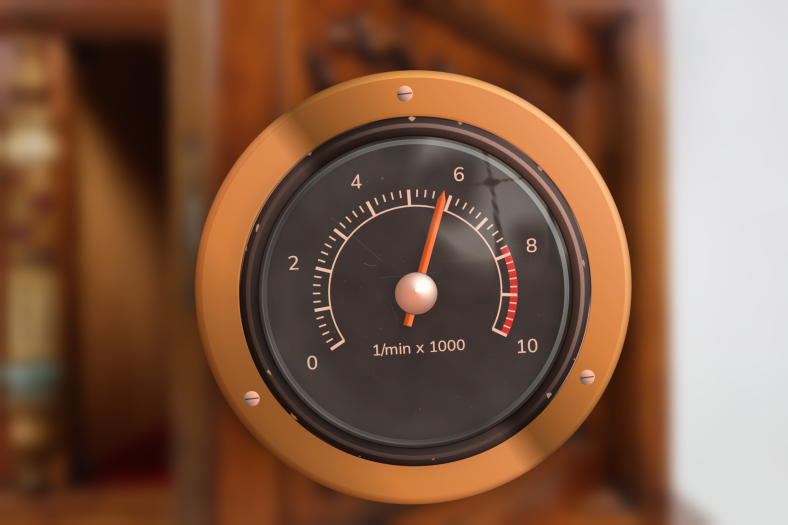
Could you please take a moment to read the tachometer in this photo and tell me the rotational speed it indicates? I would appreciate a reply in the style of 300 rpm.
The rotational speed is 5800 rpm
